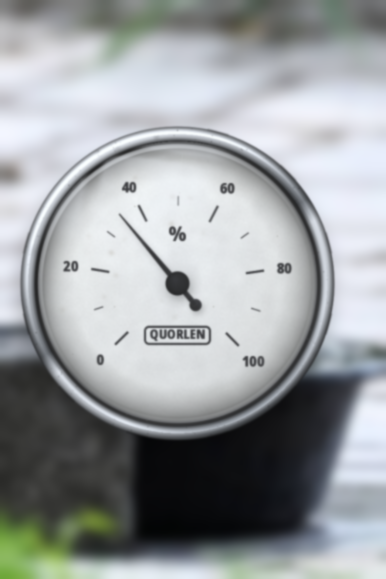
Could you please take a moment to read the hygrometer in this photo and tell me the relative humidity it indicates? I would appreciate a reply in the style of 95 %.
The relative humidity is 35 %
